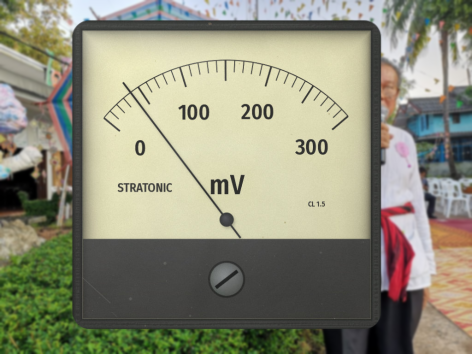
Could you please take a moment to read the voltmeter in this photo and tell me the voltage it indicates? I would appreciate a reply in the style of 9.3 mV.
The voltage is 40 mV
